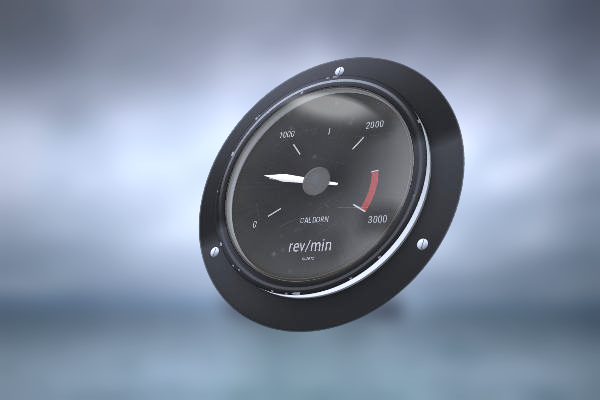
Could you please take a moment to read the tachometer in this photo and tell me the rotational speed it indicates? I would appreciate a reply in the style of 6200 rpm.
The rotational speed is 500 rpm
